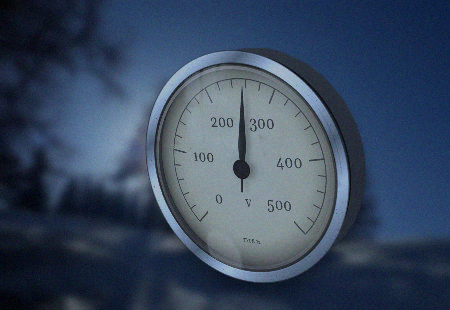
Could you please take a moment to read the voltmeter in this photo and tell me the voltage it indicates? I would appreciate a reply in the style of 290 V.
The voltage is 260 V
